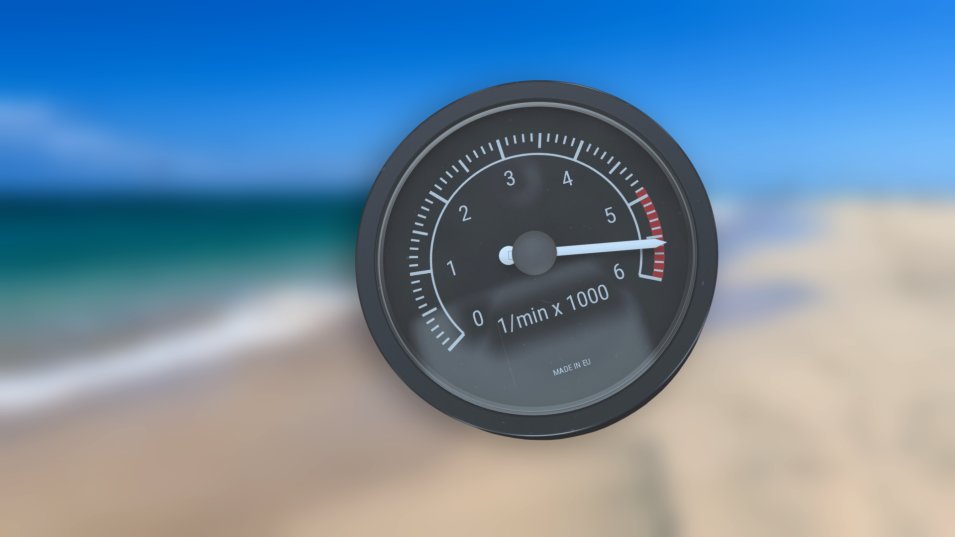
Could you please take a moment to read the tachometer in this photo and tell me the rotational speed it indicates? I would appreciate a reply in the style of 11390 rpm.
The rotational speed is 5600 rpm
